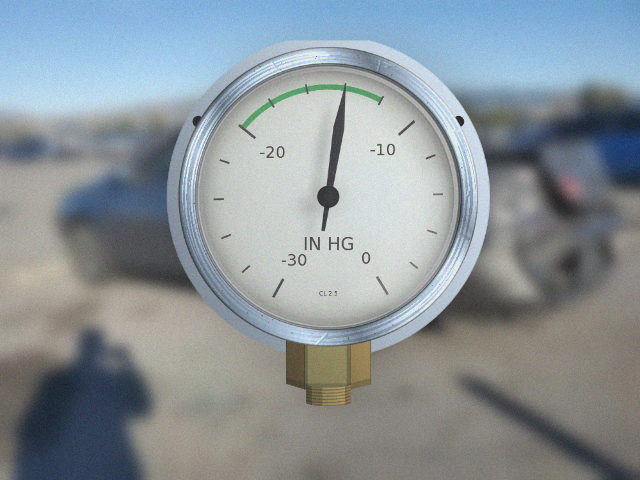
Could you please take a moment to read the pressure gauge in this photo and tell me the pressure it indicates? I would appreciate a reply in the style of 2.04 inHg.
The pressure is -14 inHg
